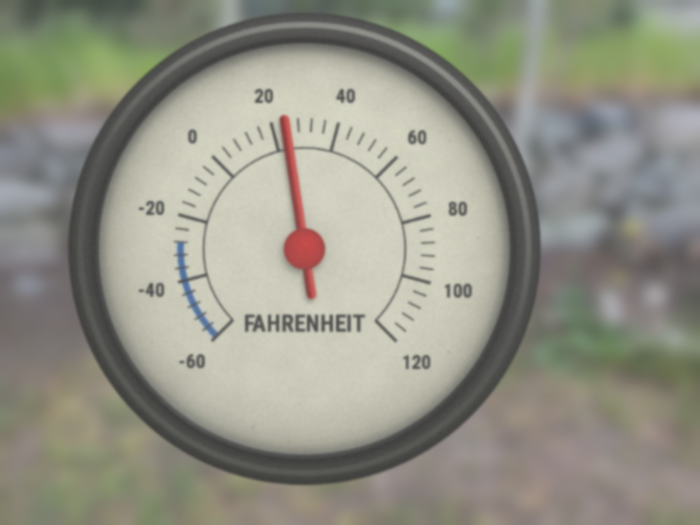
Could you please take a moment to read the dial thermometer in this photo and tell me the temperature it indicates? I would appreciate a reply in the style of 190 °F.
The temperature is 24 °F
